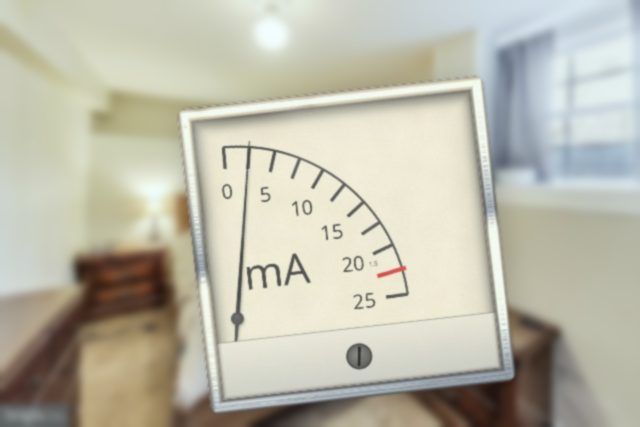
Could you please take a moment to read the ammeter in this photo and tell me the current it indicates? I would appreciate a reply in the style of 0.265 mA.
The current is 2.5 mA
